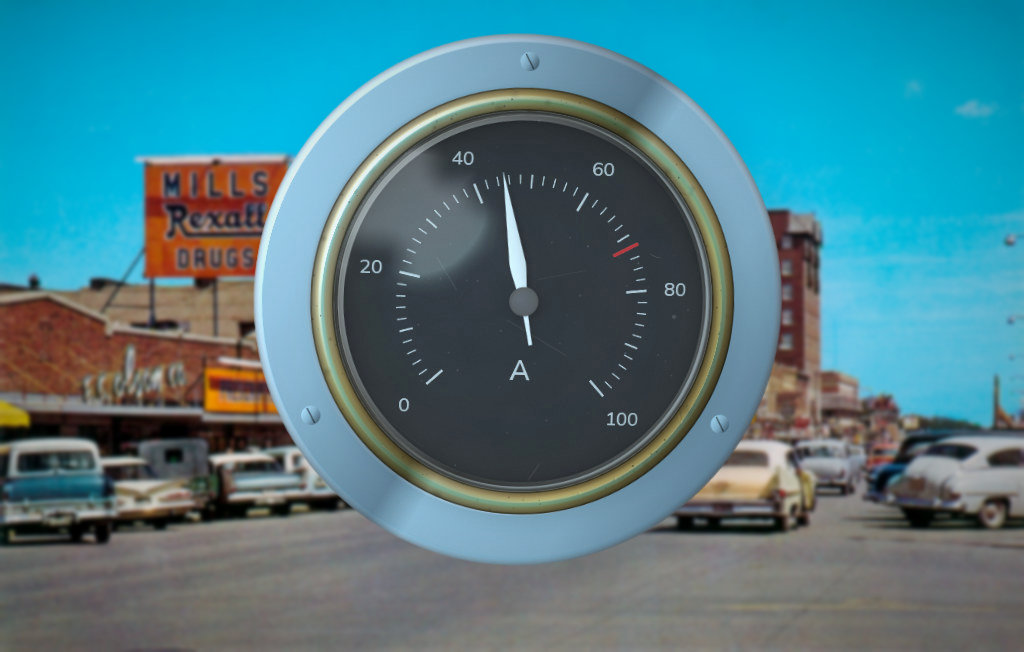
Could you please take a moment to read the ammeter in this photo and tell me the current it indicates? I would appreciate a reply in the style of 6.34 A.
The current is 45 A
